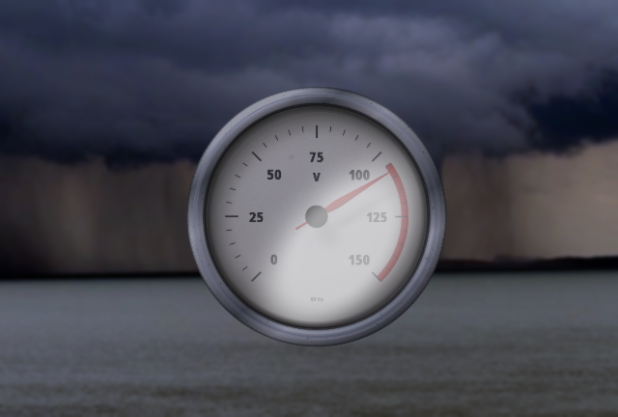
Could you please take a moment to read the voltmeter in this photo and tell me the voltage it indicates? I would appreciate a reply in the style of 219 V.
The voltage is 107.5 V
